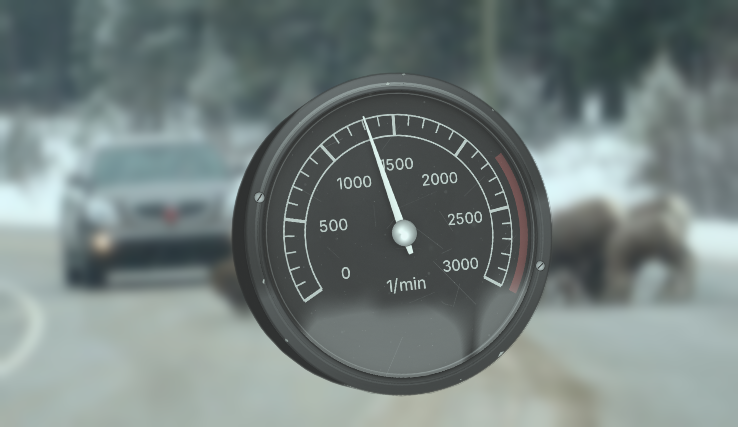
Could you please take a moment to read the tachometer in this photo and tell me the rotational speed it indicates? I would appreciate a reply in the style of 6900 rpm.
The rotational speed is 1300 rpm
